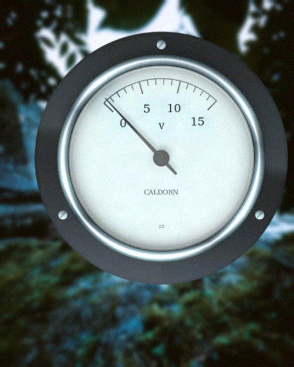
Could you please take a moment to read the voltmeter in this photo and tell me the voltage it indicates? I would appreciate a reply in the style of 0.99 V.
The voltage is 0.5 V
